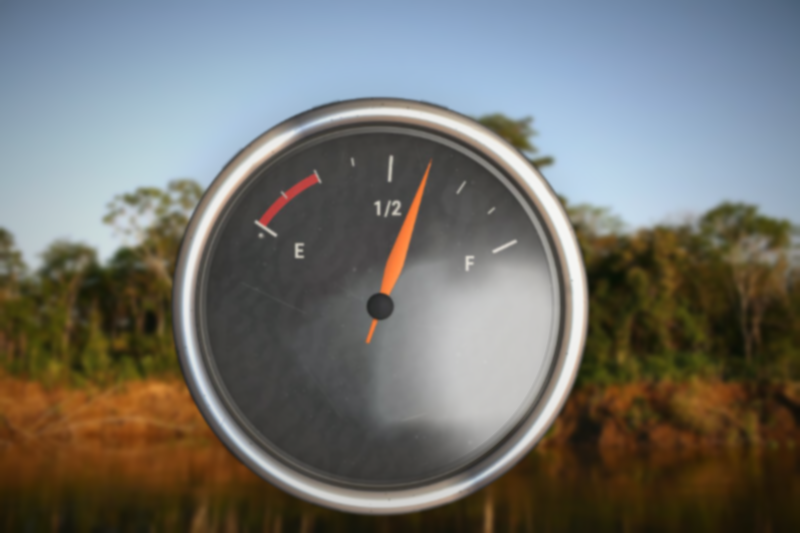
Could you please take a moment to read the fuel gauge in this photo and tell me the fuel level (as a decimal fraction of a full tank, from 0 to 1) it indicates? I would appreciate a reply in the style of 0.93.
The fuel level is 0.625
